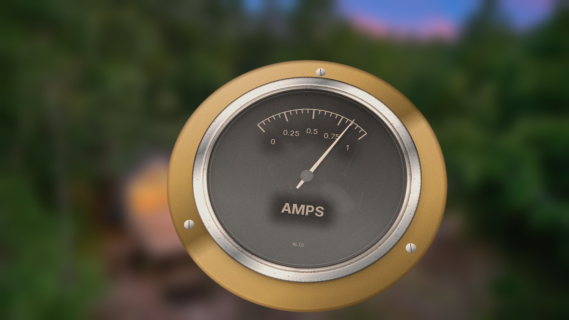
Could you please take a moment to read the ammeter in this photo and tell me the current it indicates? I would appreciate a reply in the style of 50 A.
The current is 0.85 A
